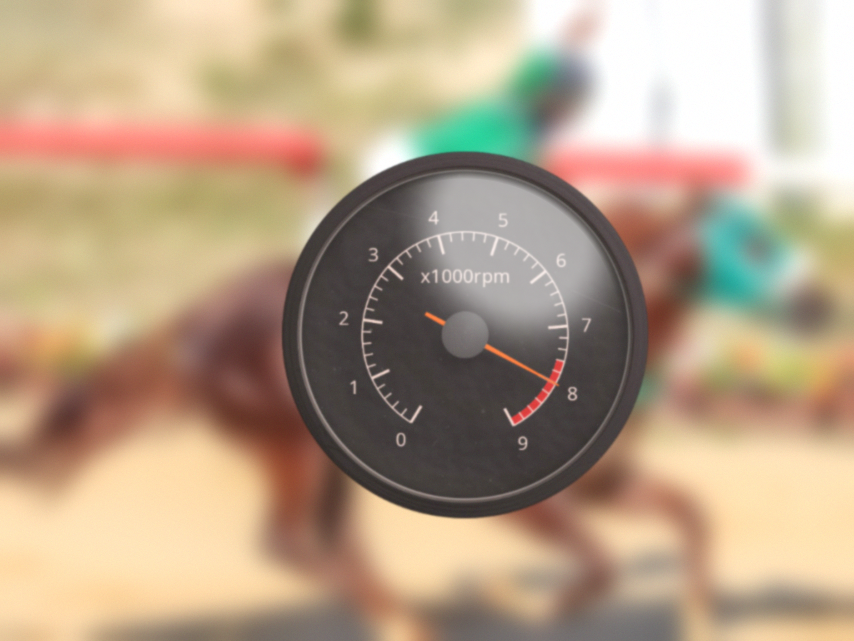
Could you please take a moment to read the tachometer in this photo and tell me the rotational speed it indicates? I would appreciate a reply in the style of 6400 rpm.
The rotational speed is 8000 rpm
